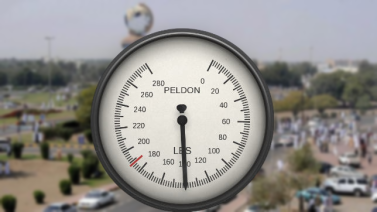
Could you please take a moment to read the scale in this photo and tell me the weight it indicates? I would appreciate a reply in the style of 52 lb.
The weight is 140 lb
